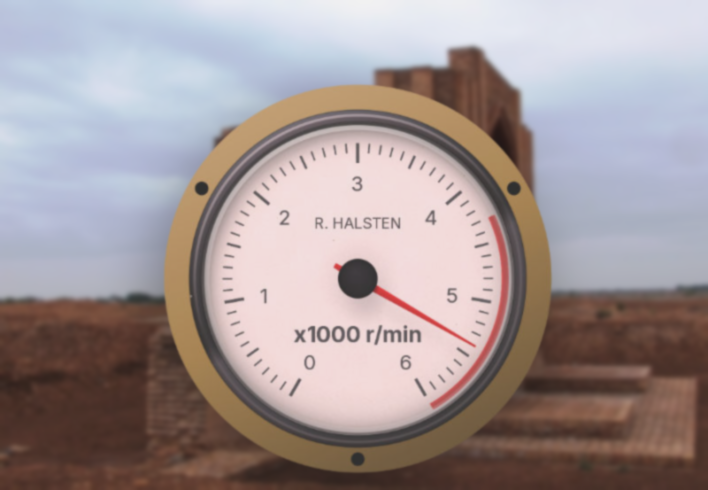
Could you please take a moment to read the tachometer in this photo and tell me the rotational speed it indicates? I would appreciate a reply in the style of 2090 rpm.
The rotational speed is 5400 rpm
